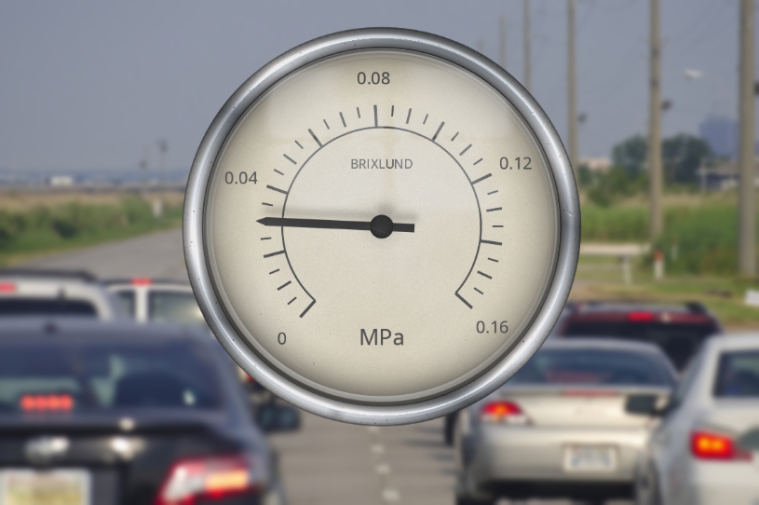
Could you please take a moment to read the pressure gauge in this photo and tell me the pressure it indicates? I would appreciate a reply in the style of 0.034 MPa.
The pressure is 0.03 MPa
